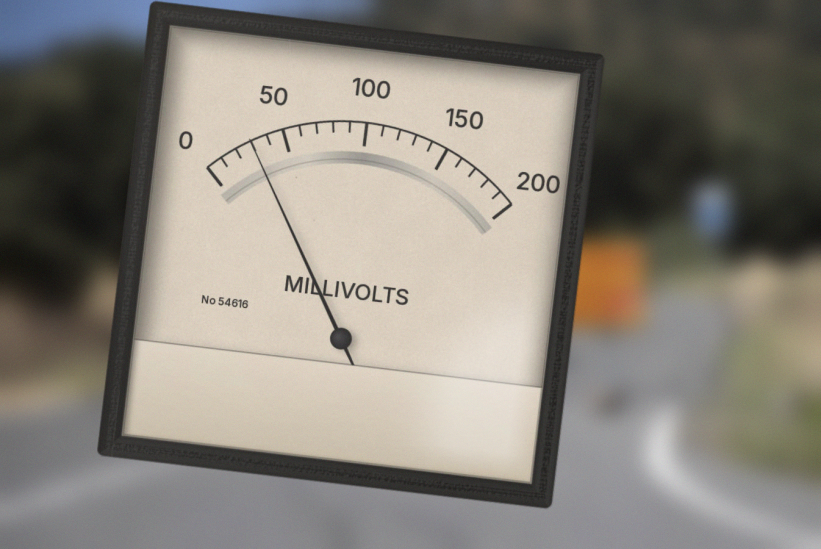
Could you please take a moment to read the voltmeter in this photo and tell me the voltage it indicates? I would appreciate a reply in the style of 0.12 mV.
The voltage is 30 mV
